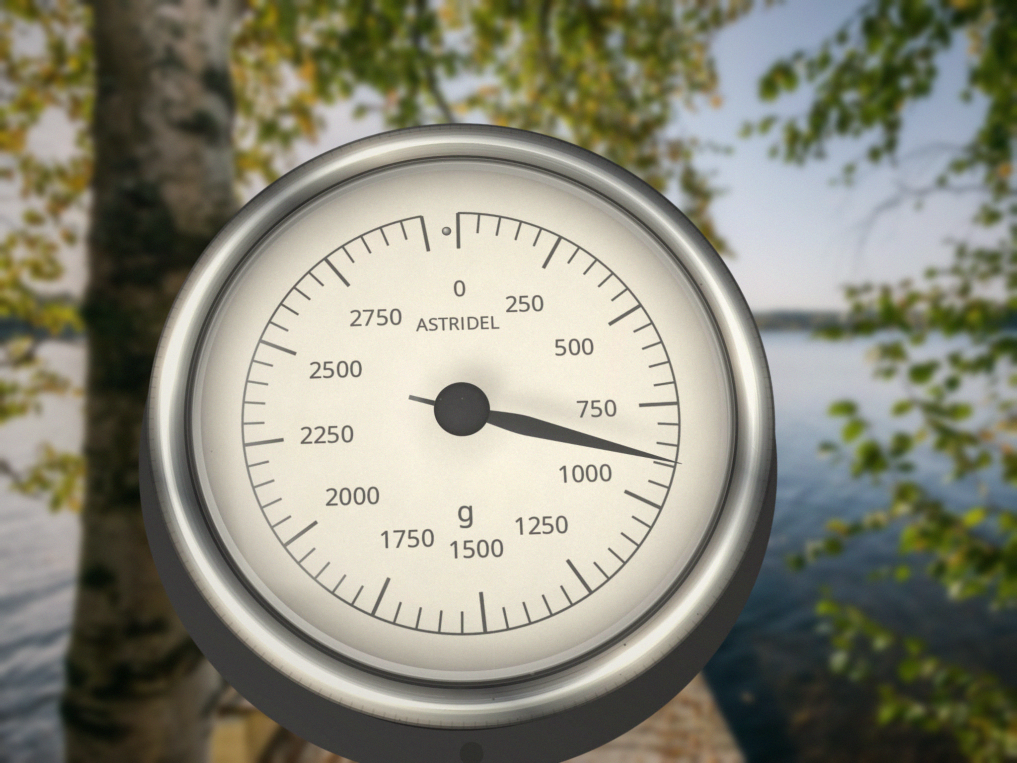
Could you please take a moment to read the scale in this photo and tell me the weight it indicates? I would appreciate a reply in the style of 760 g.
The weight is 900 g
